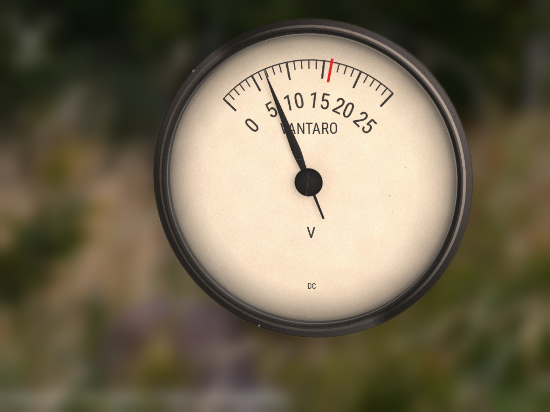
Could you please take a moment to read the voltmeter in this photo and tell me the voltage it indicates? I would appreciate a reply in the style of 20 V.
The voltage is 7 V
